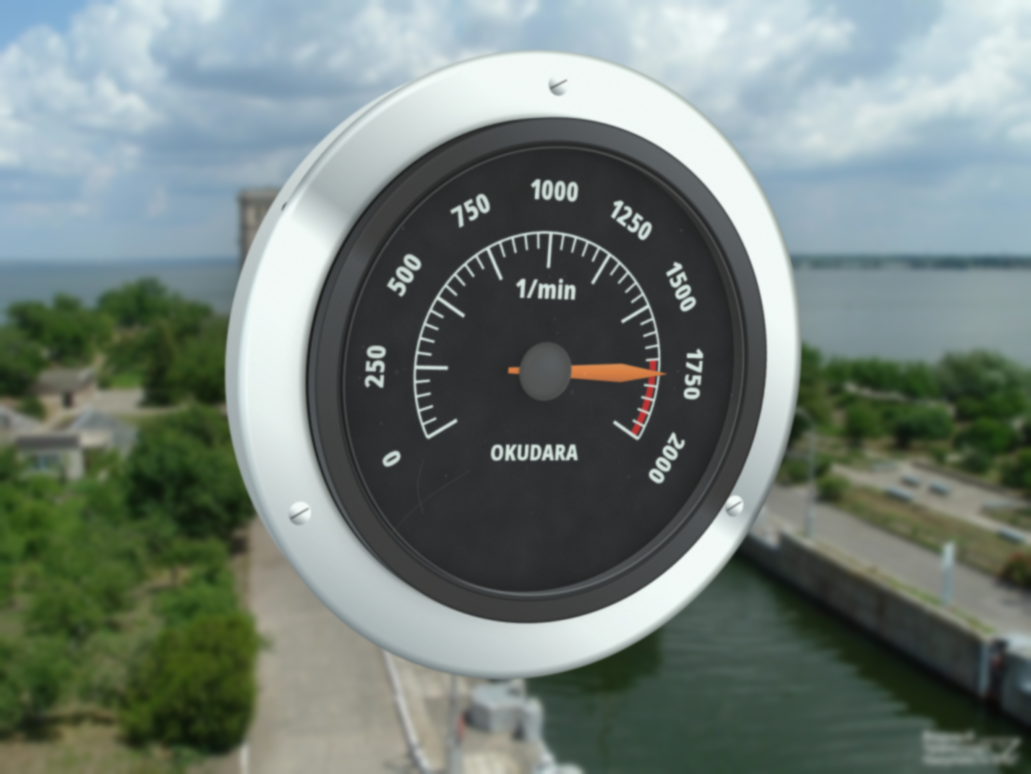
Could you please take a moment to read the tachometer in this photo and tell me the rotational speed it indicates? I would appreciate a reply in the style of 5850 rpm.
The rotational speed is 1750 rpm
